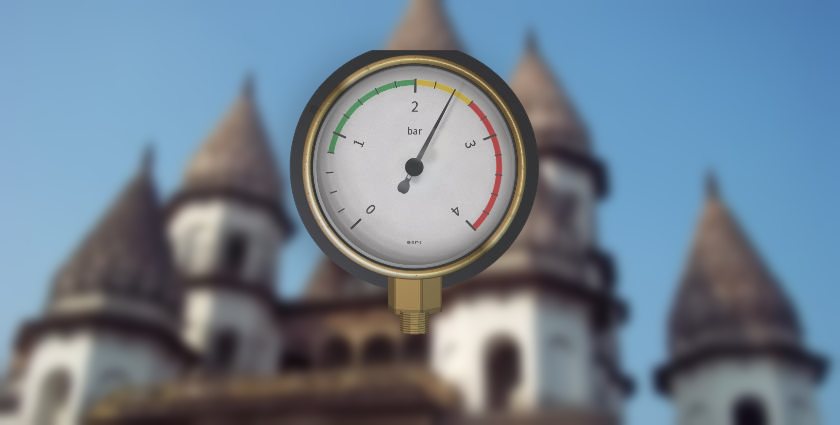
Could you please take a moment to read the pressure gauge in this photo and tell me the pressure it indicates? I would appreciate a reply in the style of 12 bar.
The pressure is 2.4 bar
